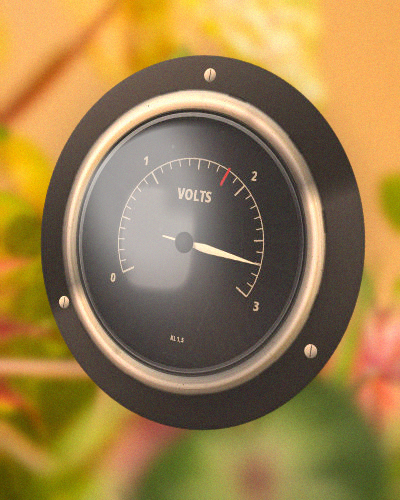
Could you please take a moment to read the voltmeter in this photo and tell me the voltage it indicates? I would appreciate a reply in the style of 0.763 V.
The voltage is 2.7 V
